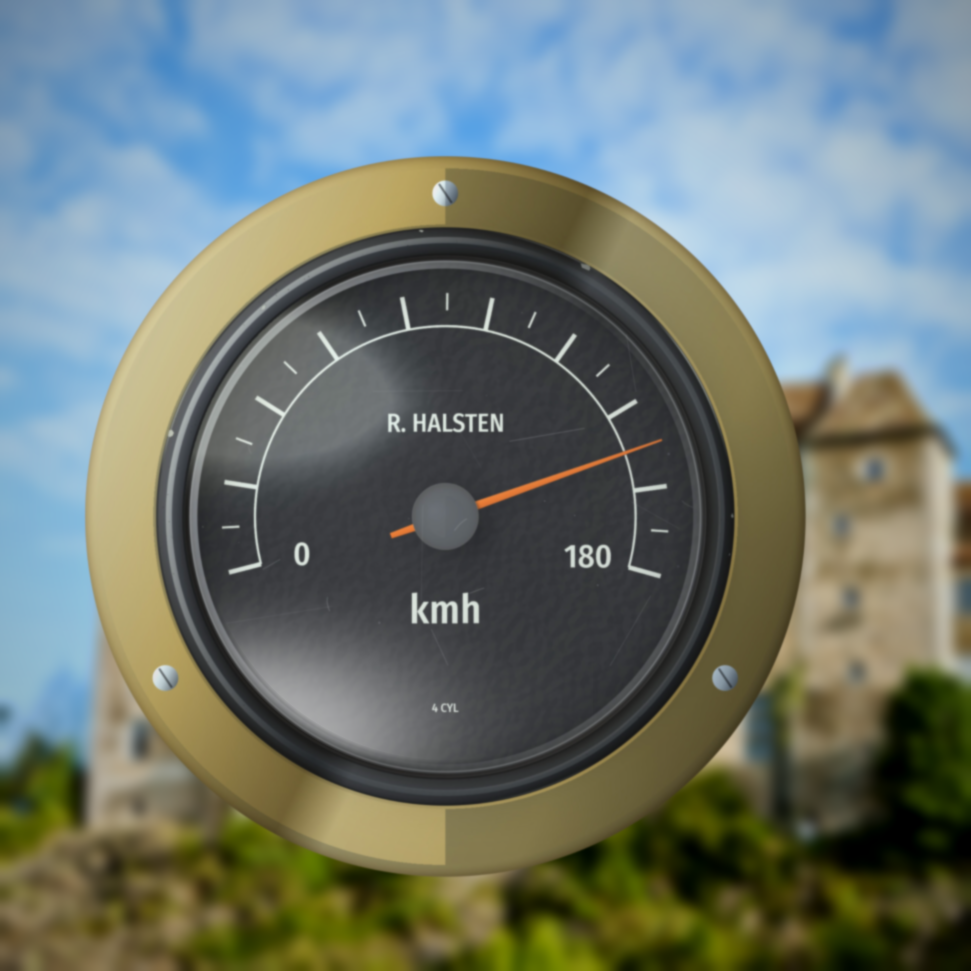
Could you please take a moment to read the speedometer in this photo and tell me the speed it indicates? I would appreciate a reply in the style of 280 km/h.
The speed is 150 km/h
